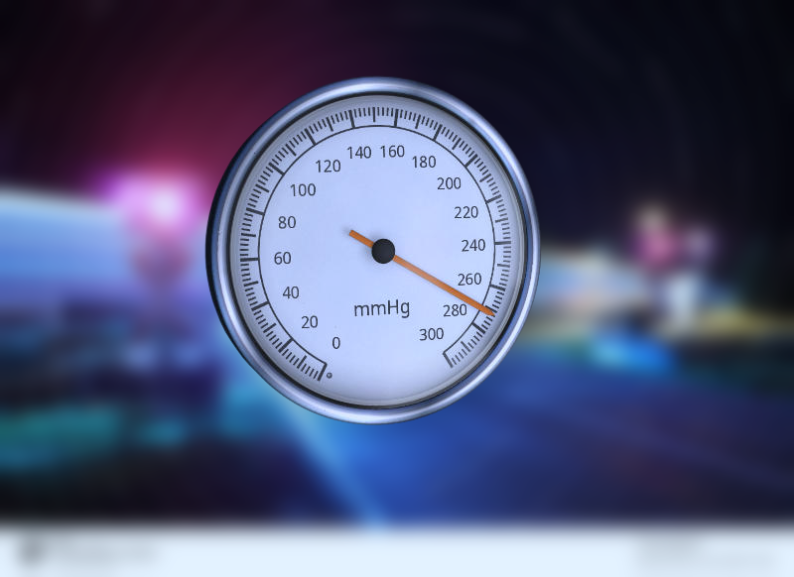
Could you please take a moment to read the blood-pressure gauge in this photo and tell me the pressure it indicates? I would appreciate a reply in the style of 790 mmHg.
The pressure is 272 mmHg
